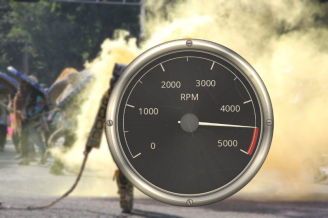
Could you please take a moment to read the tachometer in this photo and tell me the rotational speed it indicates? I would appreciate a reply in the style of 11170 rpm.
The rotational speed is 4500 rpm
